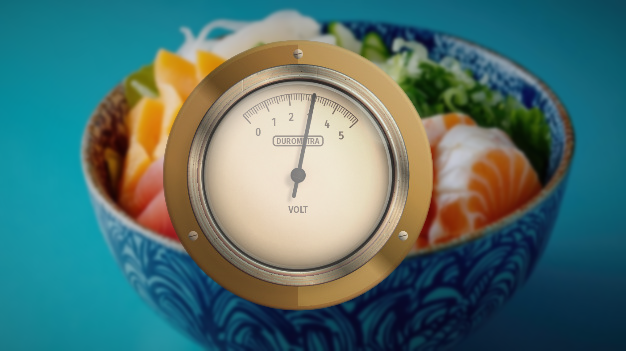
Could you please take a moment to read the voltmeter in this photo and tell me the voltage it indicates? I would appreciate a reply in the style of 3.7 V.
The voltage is 3 V
